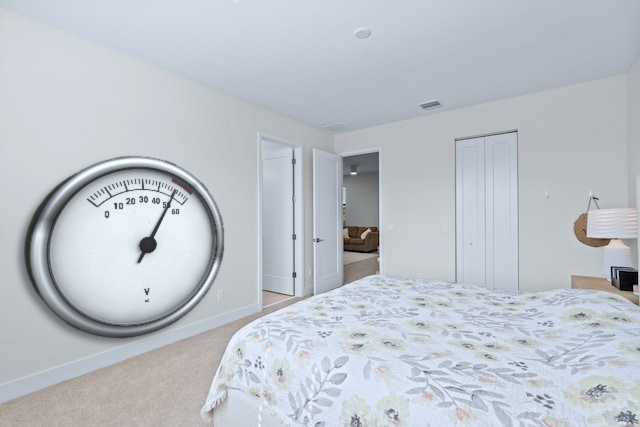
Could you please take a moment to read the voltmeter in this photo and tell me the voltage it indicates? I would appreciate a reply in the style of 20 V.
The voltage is 50 V
